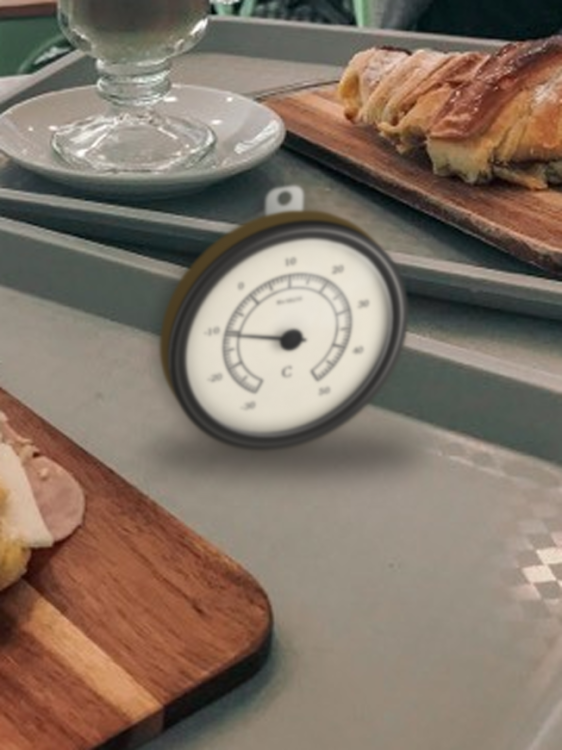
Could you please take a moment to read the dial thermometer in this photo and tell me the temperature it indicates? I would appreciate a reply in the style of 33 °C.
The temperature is -10 °C
